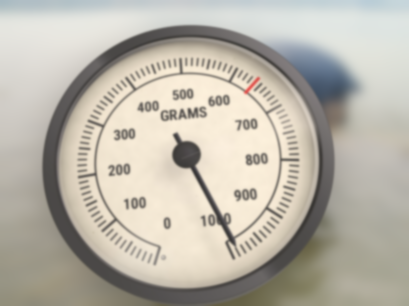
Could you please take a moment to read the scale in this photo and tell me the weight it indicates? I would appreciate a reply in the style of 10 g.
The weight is 990 g
